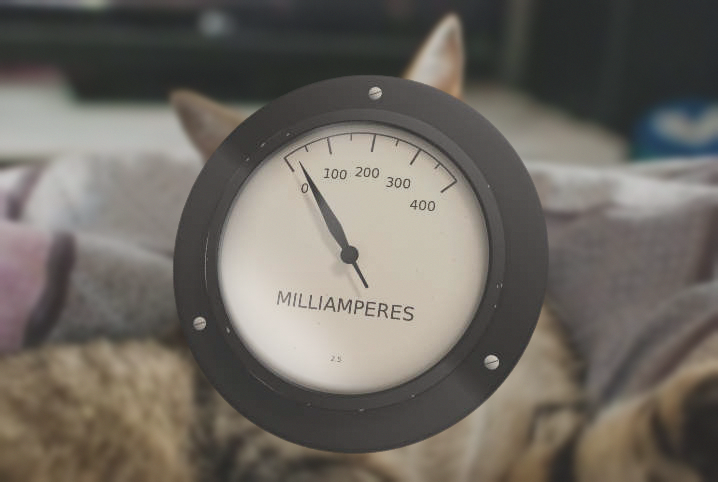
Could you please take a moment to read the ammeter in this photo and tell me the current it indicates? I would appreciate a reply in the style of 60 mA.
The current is 25 mA
